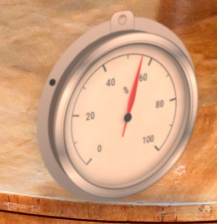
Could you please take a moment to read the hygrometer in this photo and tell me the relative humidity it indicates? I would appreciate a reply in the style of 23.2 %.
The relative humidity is 55 %
